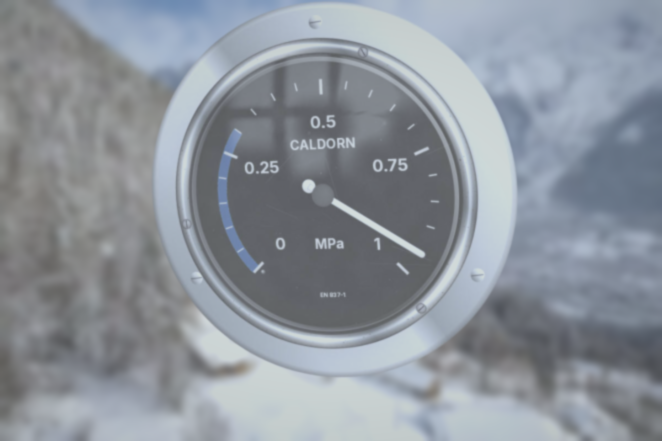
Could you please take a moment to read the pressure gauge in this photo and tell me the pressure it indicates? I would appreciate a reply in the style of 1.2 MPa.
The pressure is 0.95 MPa
